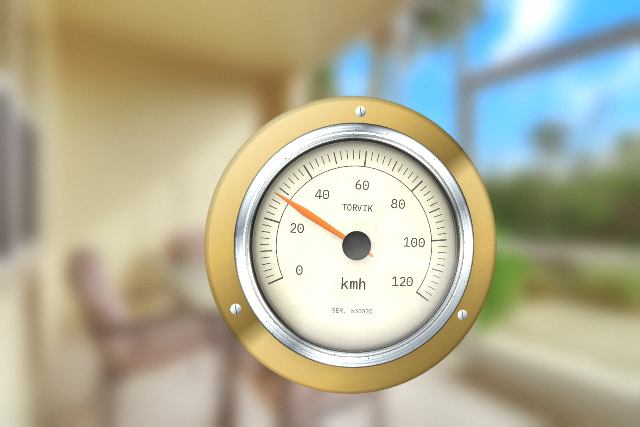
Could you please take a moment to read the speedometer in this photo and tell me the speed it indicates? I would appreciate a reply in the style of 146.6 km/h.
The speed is 28 km/h
